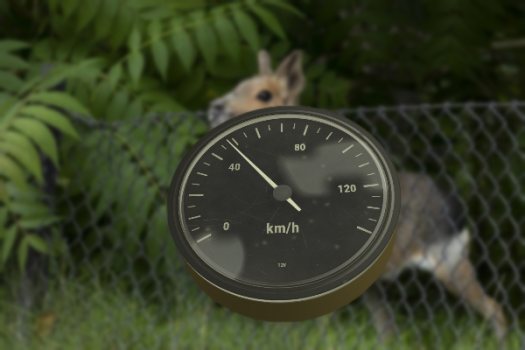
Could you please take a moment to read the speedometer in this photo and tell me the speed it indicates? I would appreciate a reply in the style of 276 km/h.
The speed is 47.5 km/h
